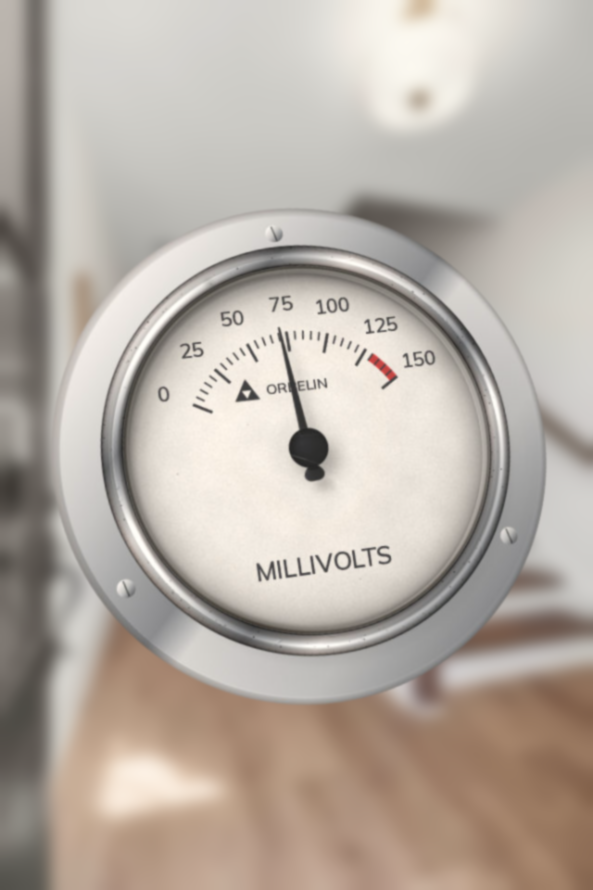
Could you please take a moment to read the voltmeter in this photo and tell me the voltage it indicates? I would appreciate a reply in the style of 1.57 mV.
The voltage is 70 mV
